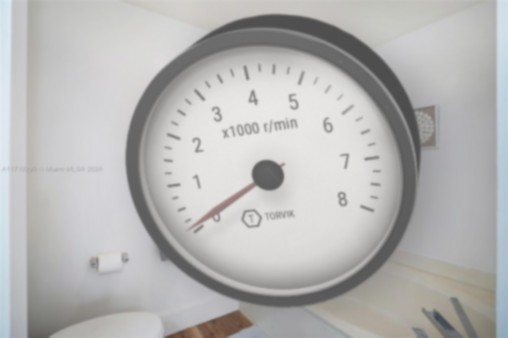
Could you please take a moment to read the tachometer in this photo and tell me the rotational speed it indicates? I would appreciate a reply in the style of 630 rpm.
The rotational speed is 125 rpm
